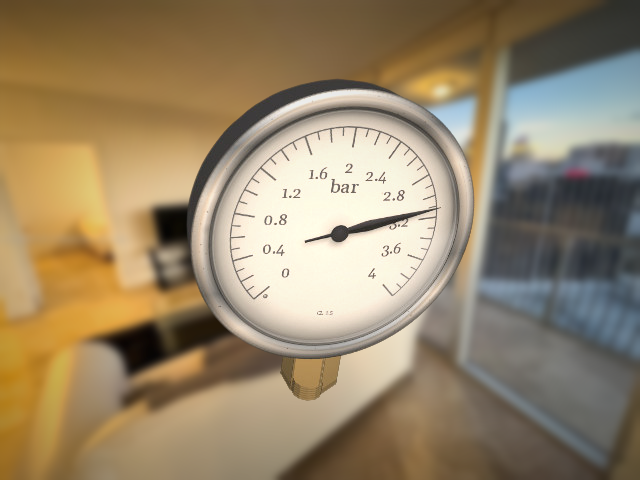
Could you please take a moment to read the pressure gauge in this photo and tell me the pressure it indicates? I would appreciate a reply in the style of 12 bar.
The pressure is 3.1 bar
